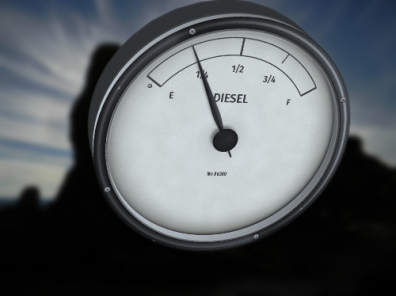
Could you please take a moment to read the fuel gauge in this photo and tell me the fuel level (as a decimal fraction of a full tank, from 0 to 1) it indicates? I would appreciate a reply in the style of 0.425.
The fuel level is 0.25
